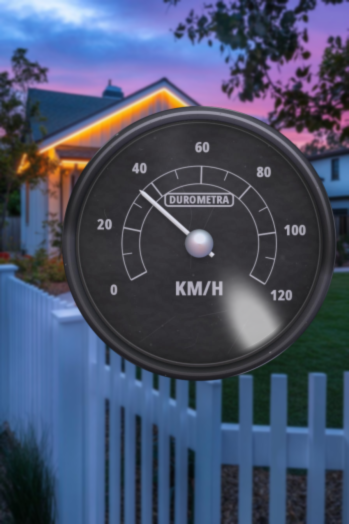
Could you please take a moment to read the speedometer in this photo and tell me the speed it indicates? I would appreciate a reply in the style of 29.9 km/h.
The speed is 35 km/h
